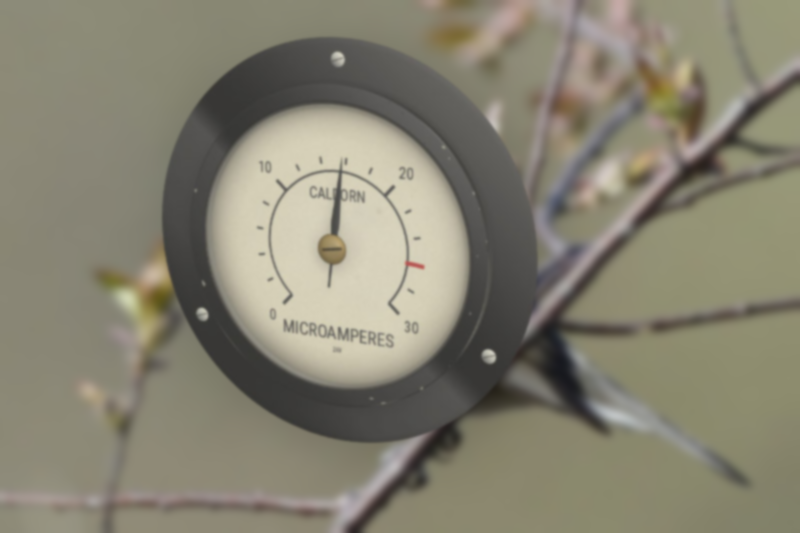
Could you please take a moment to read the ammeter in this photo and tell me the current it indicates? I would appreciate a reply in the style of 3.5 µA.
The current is 16 µA
